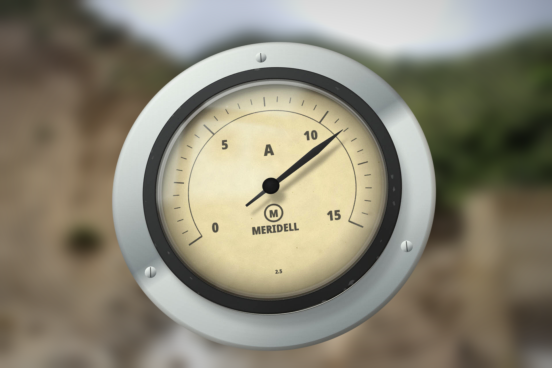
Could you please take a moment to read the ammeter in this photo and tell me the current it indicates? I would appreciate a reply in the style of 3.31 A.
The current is 11 A
